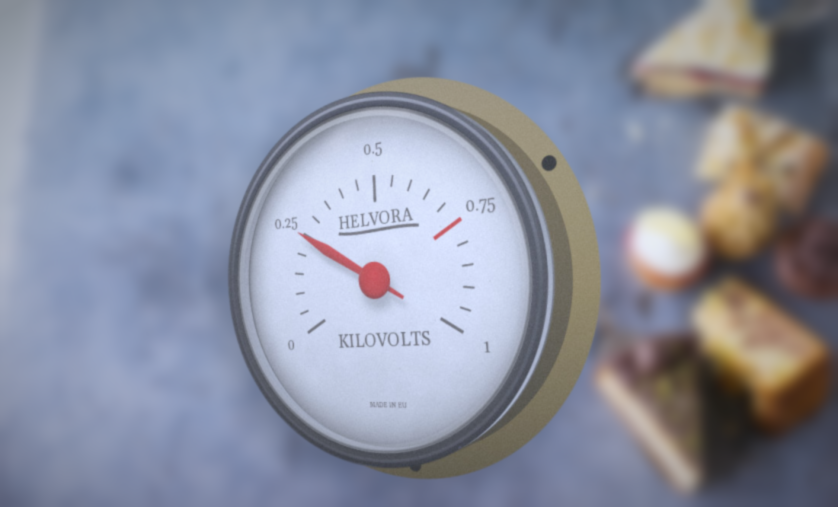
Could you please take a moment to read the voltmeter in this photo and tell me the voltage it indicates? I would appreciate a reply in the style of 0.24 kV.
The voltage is 0.25 kV
